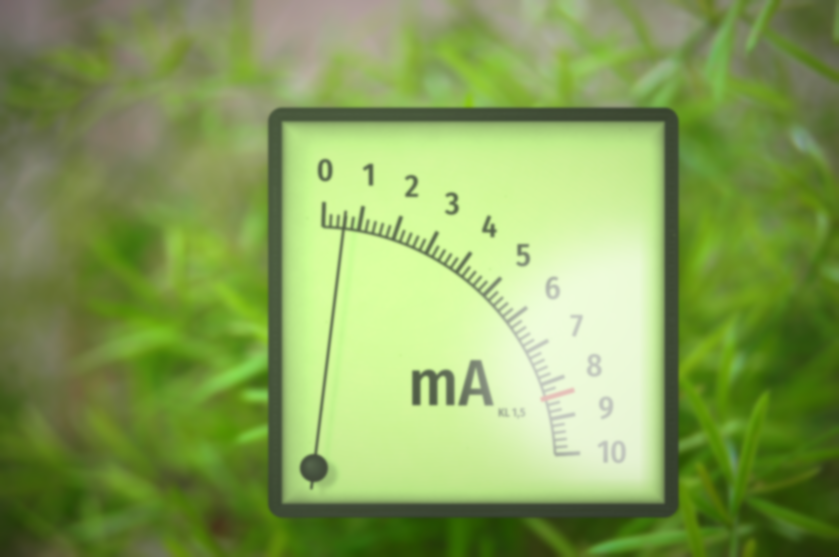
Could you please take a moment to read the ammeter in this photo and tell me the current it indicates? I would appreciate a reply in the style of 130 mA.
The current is 0.6 mA
